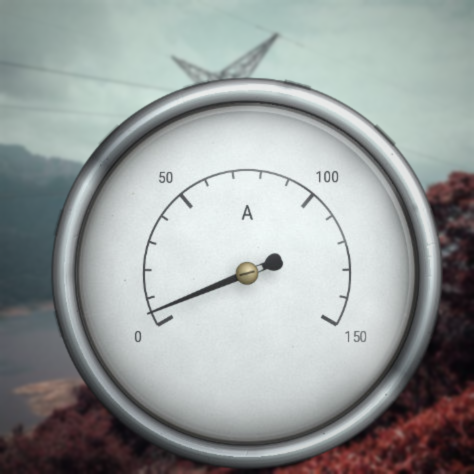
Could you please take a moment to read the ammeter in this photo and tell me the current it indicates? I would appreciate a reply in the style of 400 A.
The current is 5 A
